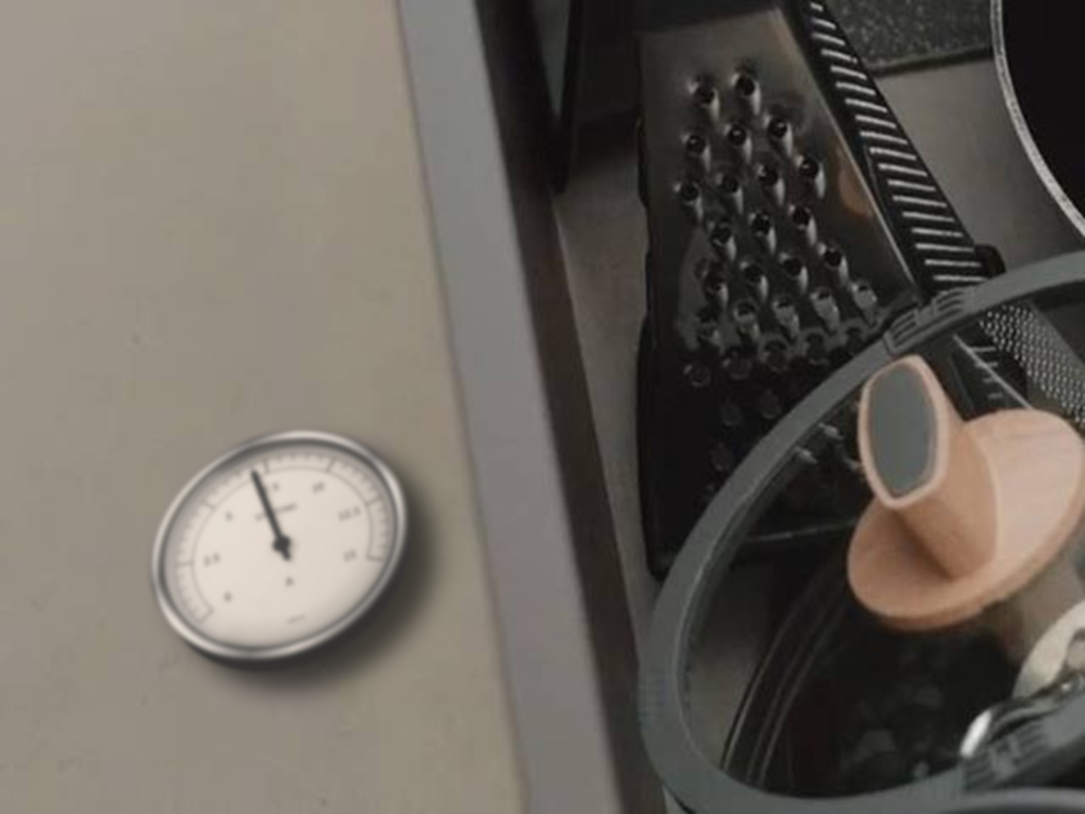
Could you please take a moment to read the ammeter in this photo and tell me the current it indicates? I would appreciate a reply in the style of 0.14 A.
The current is 7 A
